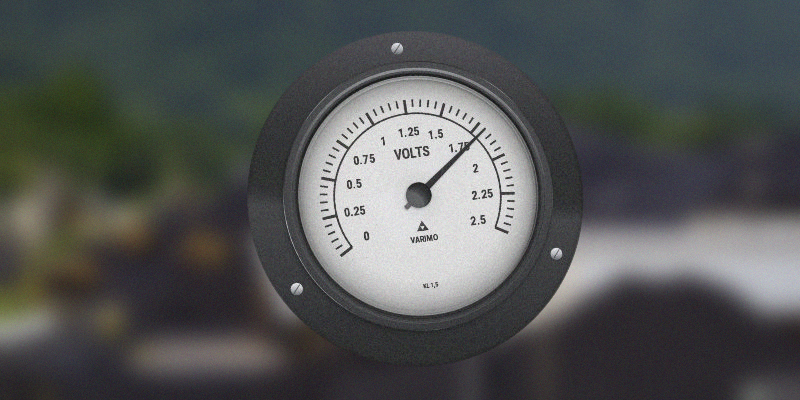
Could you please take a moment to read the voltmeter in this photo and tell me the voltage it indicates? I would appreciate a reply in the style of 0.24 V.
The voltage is 1.8 V
